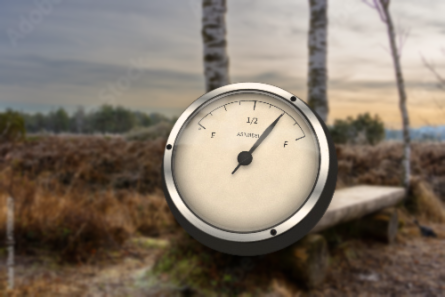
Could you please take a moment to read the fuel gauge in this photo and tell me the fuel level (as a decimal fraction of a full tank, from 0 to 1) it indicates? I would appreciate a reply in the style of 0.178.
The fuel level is 0.75
